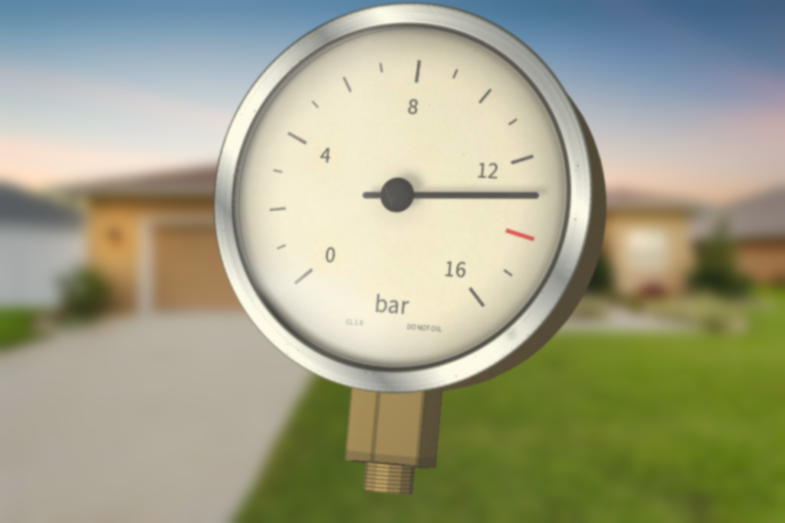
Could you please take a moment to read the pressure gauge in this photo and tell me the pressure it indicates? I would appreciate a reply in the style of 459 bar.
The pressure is 13 bar
